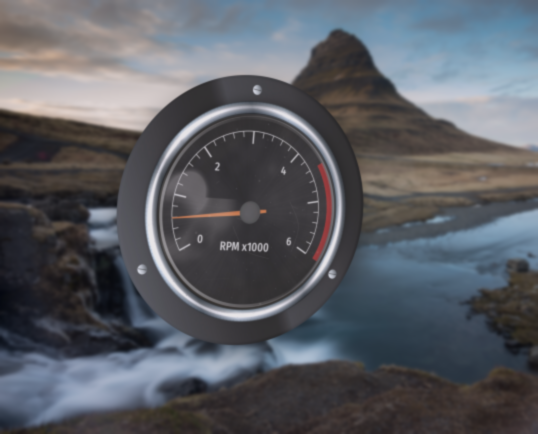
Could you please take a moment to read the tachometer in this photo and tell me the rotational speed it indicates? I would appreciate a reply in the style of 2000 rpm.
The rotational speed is 600 rpm
